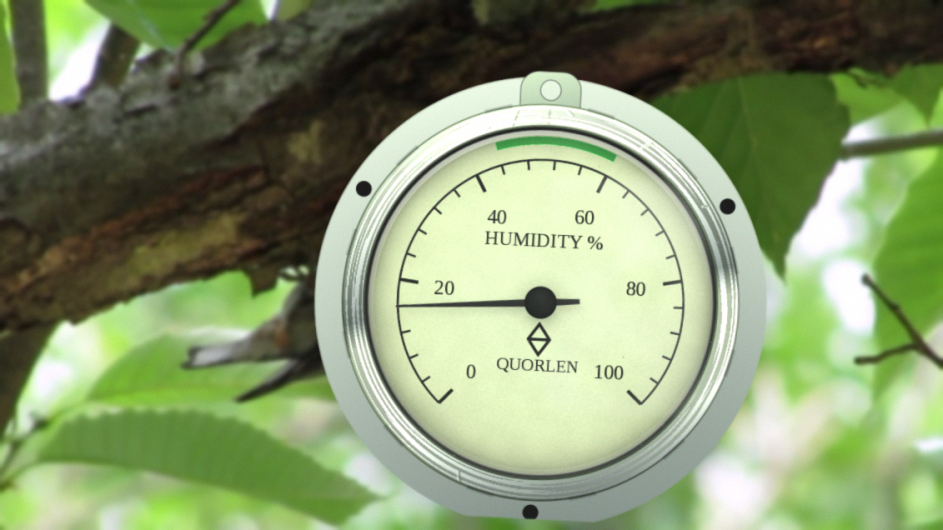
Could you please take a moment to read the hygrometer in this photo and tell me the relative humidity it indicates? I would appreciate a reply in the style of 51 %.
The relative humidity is 16 %
